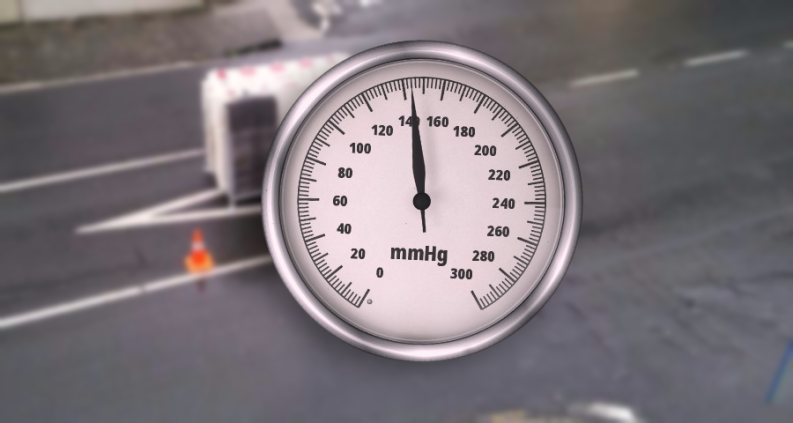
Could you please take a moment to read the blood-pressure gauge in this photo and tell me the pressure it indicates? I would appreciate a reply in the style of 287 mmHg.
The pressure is 144 mmHg
